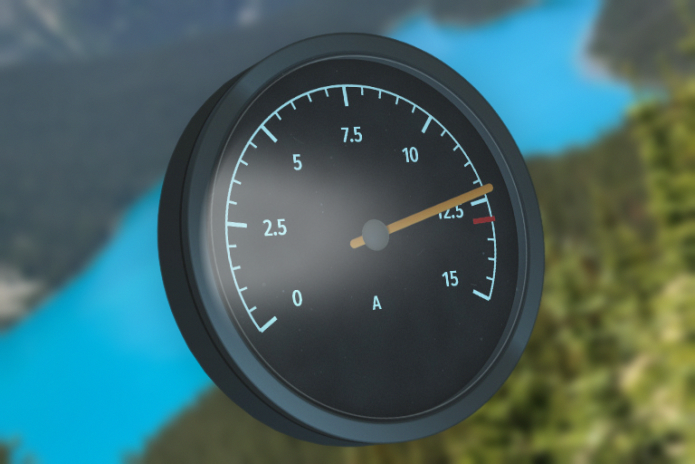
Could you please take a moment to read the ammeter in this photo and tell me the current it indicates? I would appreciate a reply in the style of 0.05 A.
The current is 12.25 A
